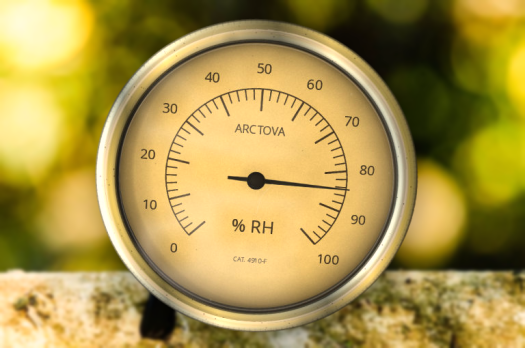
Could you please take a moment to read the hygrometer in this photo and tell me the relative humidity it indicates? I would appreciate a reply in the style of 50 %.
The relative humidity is 84 %
